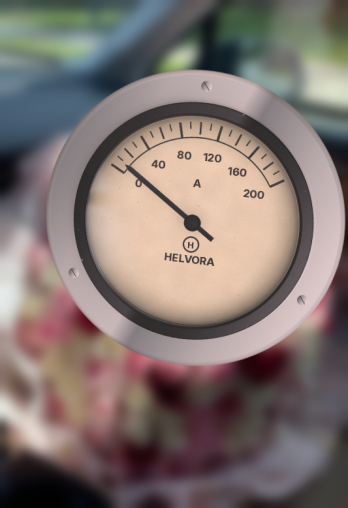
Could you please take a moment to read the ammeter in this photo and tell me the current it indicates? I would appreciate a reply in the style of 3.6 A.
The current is 10 A
